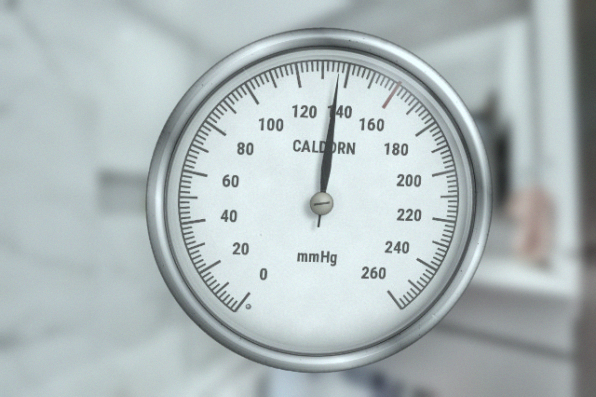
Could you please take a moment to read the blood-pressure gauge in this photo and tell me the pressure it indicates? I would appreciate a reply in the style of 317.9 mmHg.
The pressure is 136 mmHg
